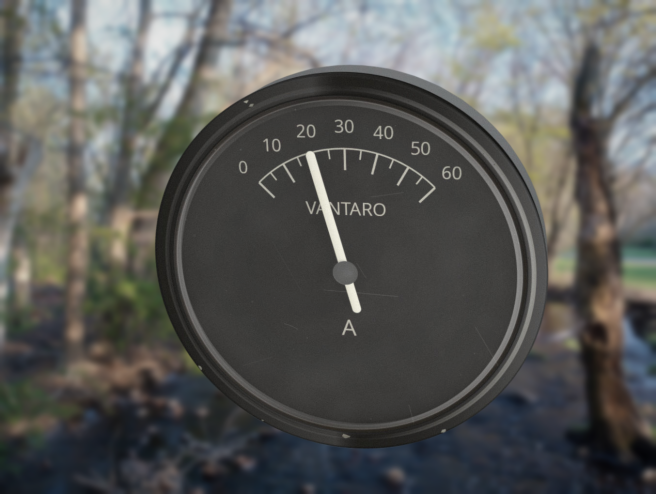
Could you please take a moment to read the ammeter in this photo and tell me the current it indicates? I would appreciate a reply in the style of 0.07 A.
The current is 20 A
